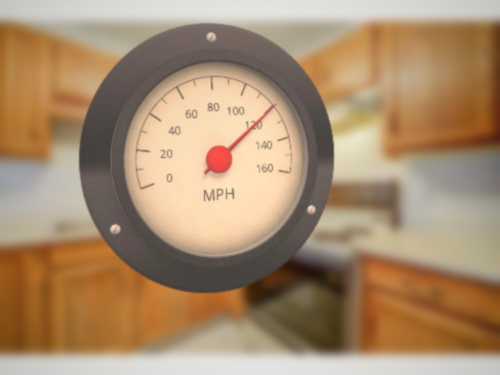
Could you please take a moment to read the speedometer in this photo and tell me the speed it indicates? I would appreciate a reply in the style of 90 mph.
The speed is 120 mph
